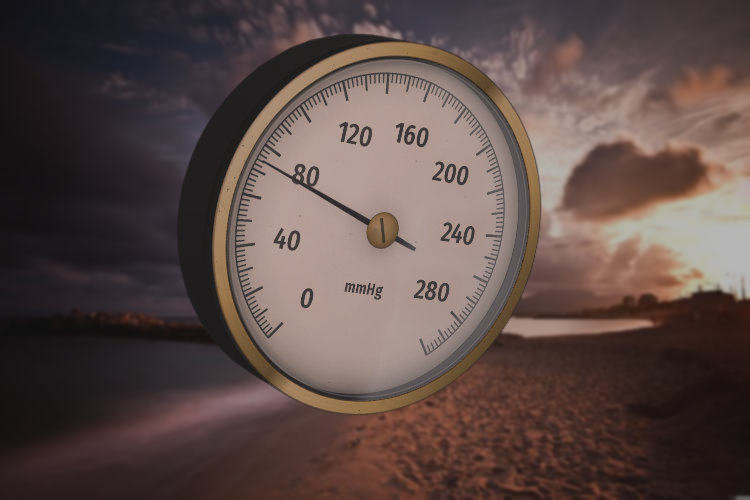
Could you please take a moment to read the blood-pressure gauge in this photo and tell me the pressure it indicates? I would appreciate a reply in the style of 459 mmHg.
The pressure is 74 mmHg
